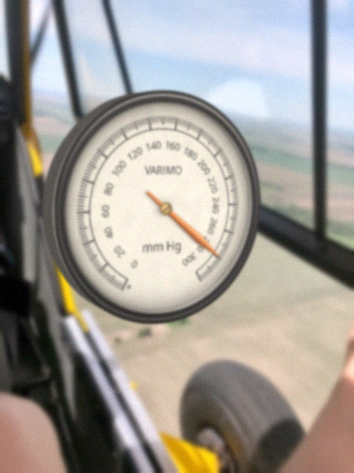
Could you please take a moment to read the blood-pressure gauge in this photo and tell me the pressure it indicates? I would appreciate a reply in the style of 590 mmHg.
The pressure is 280 mmHg
